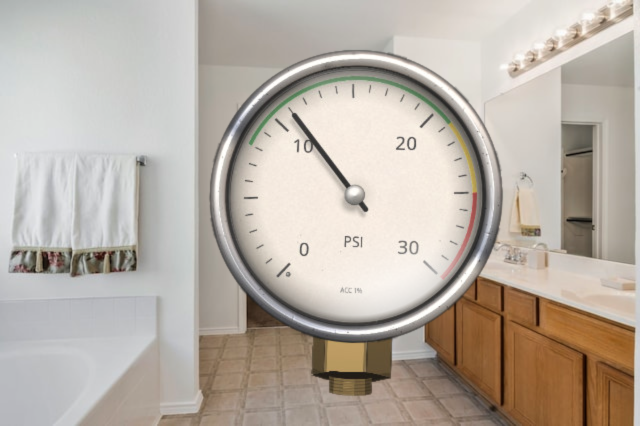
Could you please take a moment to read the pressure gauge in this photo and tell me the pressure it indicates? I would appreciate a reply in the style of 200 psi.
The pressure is 11 psi
